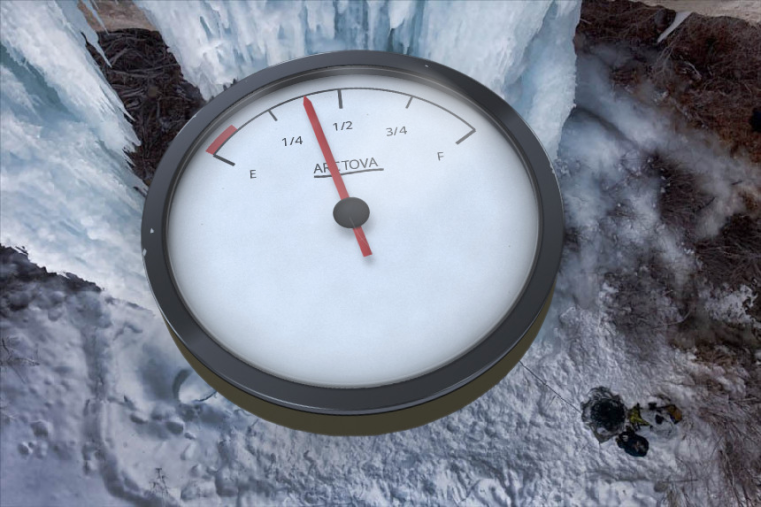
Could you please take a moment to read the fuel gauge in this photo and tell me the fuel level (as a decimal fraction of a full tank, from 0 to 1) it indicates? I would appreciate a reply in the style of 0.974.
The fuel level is 0.375
